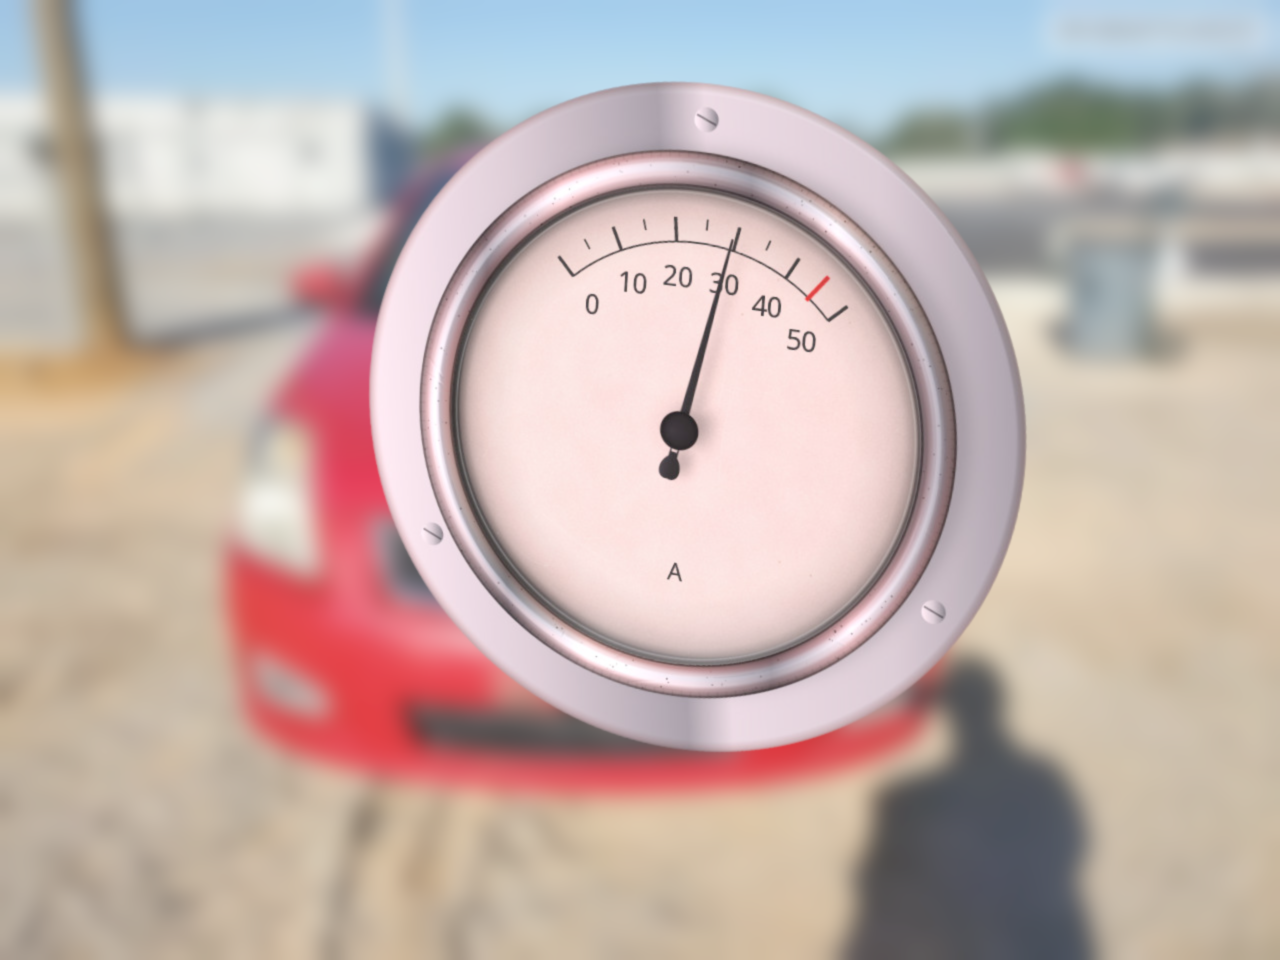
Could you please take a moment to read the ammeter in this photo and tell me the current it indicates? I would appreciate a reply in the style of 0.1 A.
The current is 30 A
